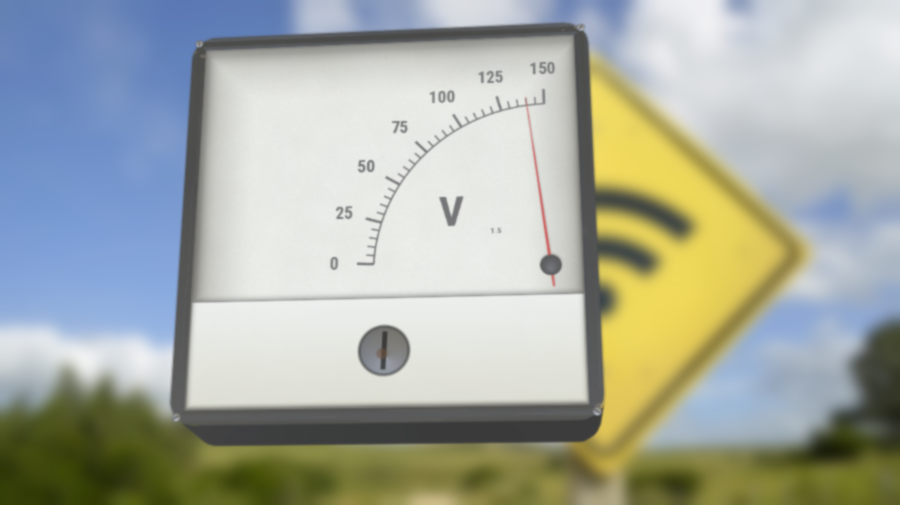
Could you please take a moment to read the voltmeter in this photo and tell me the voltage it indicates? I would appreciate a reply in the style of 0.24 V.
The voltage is 140 V
